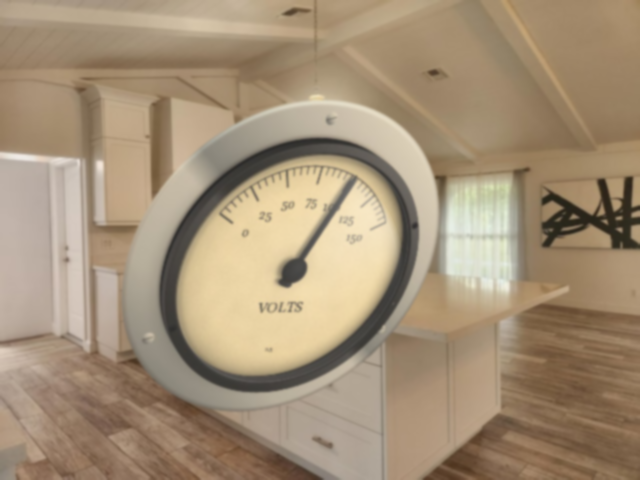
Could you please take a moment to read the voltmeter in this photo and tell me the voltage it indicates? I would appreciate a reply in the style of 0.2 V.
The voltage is 100 V
